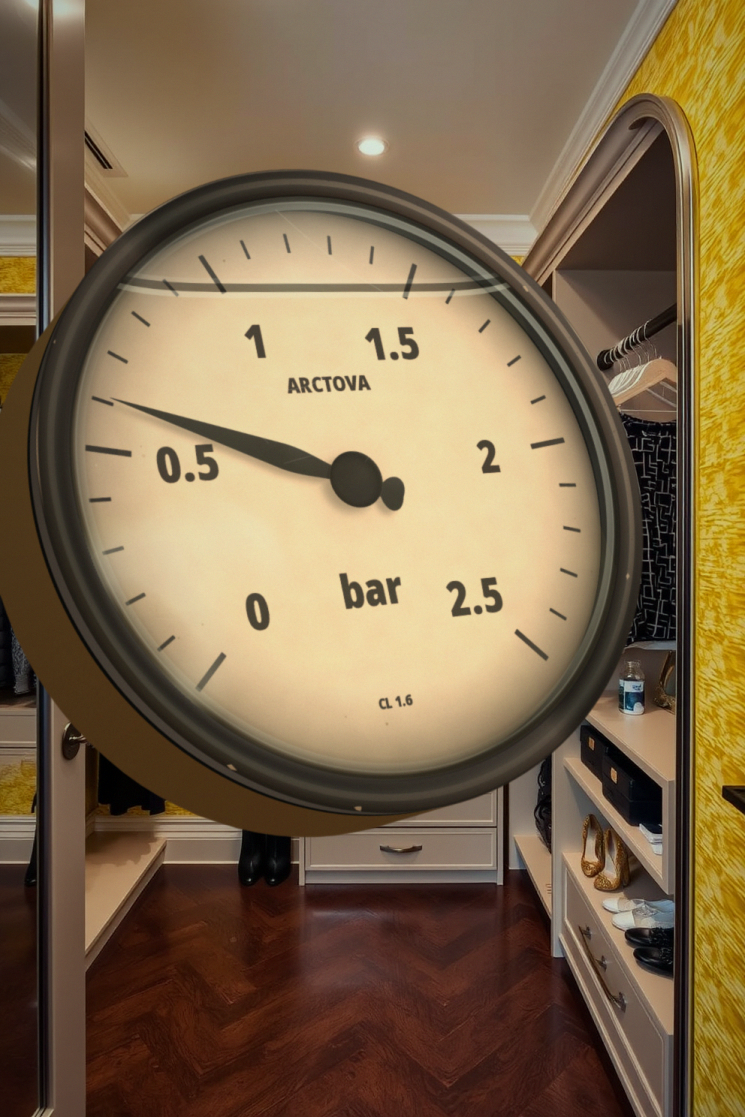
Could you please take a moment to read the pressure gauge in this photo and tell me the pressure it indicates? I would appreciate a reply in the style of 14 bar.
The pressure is 0.6 bar
